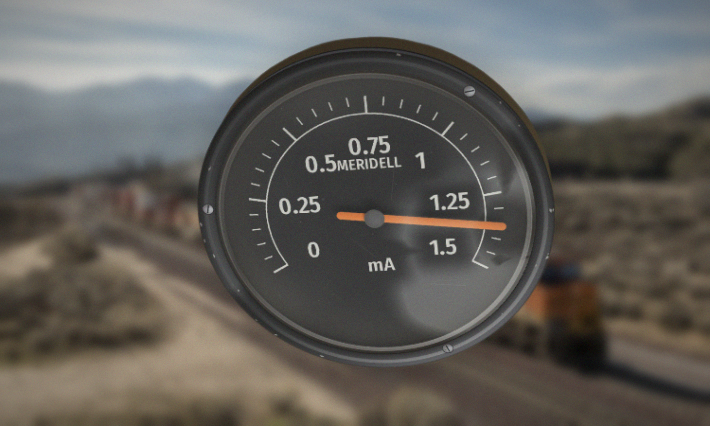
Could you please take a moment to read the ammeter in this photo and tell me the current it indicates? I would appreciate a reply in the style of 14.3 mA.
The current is 1.35 mA
